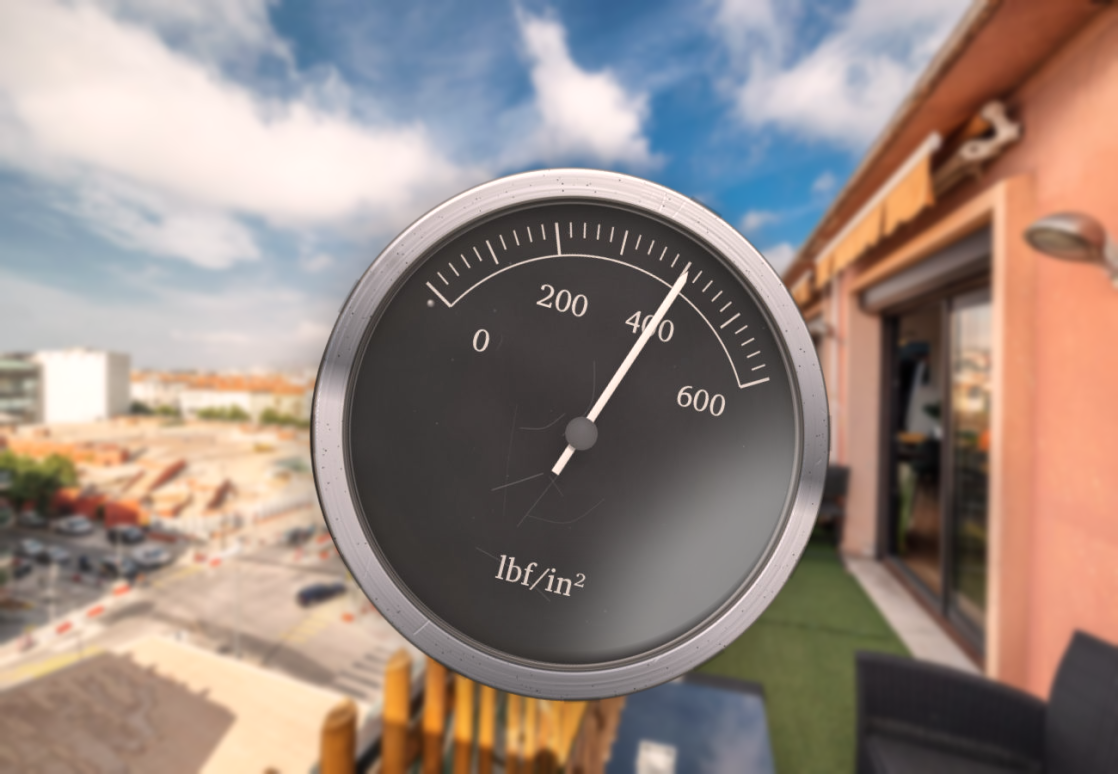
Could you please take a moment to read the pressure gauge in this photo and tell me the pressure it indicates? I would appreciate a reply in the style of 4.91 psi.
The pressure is 400 psi
